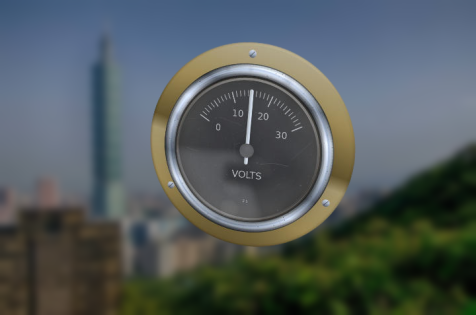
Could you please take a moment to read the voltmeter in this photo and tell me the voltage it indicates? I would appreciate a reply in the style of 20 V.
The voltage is 15 V
